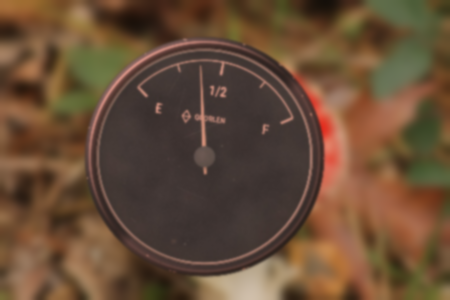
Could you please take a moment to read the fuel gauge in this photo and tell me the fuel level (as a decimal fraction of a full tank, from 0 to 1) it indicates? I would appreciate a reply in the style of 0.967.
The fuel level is 0.375
